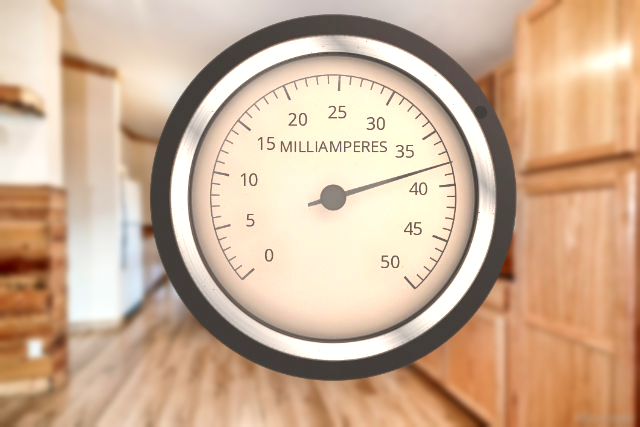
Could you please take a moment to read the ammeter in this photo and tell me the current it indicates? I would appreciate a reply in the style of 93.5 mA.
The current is 38 mA
